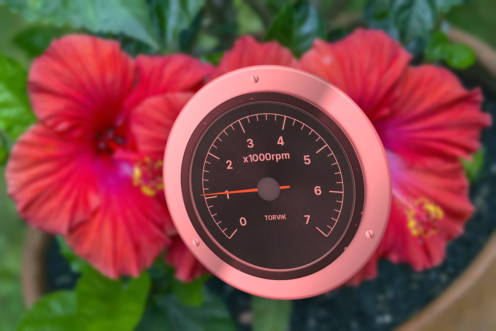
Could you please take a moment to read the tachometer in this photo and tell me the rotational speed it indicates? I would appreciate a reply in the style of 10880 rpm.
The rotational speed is 1100 rpm
